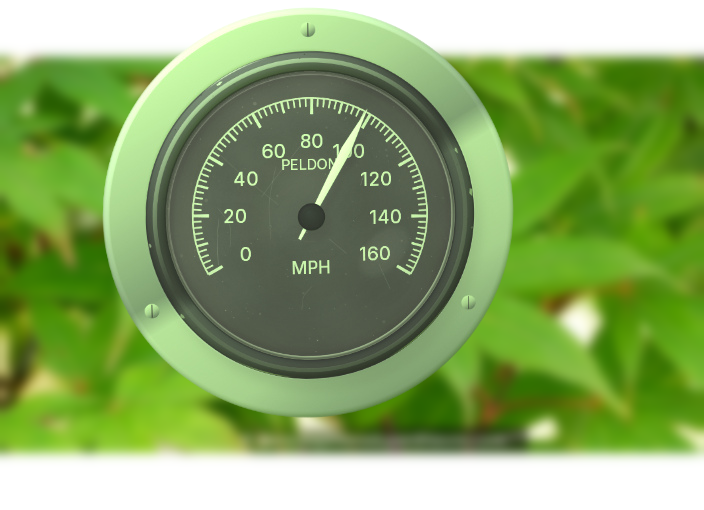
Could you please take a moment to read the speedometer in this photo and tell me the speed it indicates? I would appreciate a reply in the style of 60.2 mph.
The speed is 98 mph
